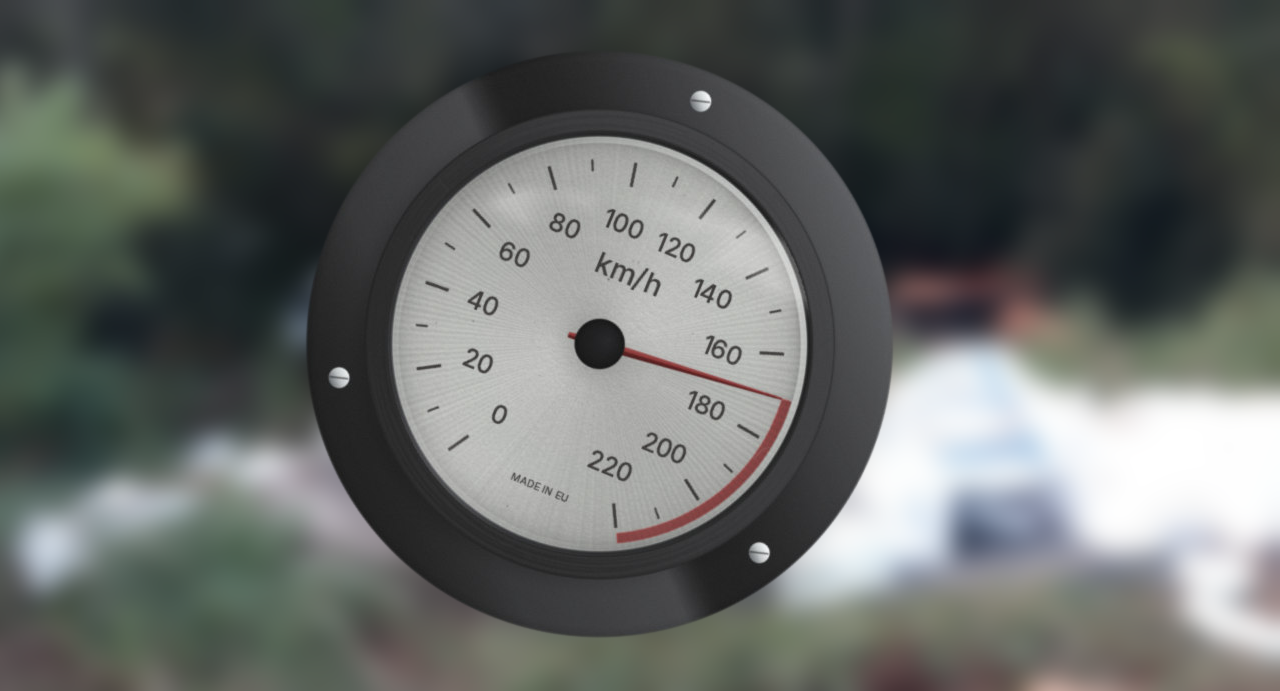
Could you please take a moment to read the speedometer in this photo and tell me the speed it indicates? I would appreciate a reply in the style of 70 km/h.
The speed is 170 km/h
